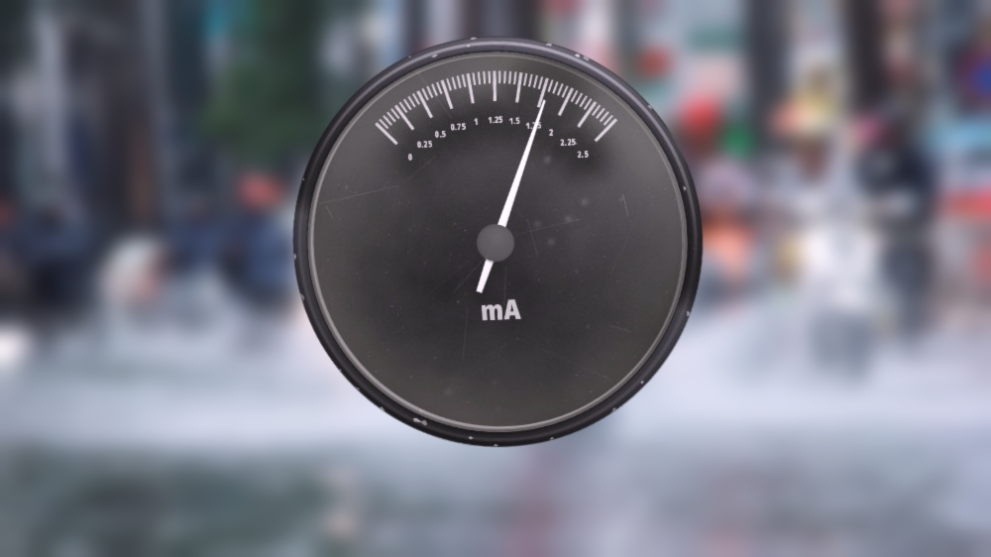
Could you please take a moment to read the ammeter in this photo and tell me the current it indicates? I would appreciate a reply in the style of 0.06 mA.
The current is 1.8 mA
